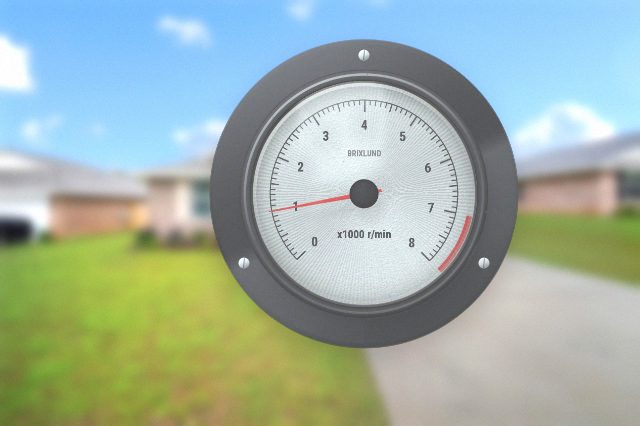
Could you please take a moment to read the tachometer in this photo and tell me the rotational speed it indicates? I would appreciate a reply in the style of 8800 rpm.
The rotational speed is 1000 rpm
